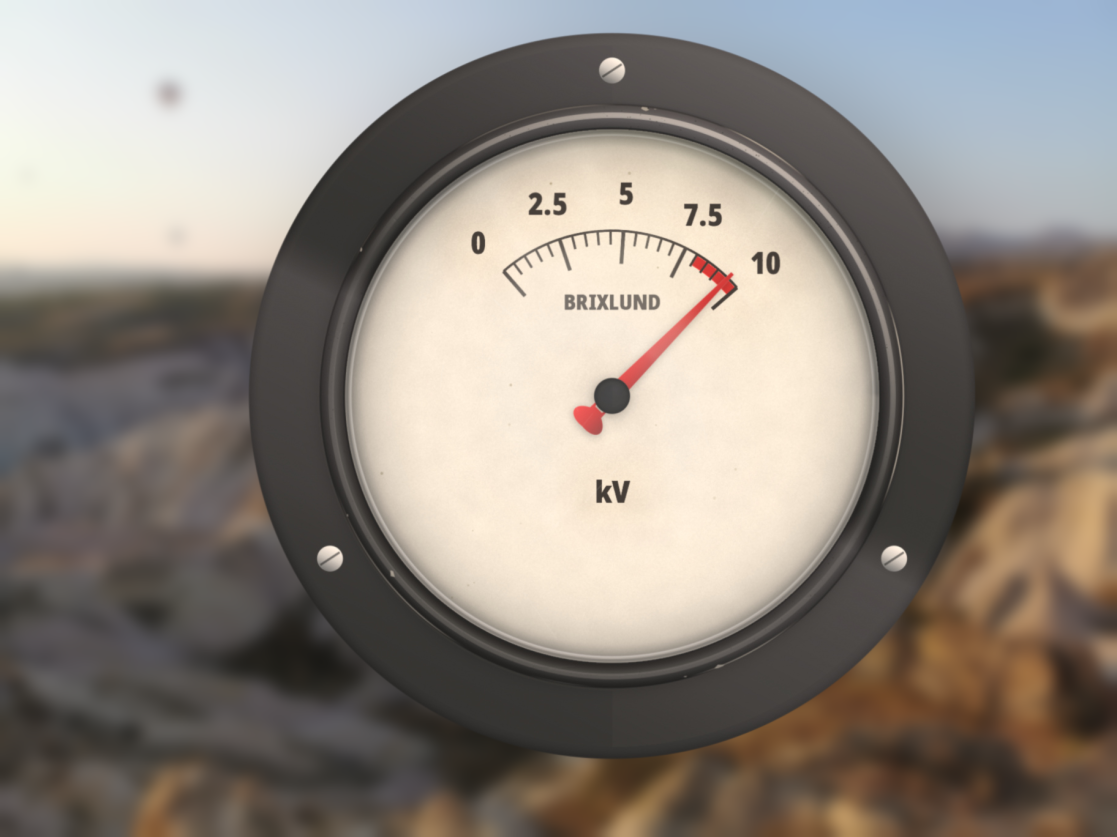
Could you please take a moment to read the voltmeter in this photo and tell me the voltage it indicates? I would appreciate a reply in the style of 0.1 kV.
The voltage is 9.5 kV
